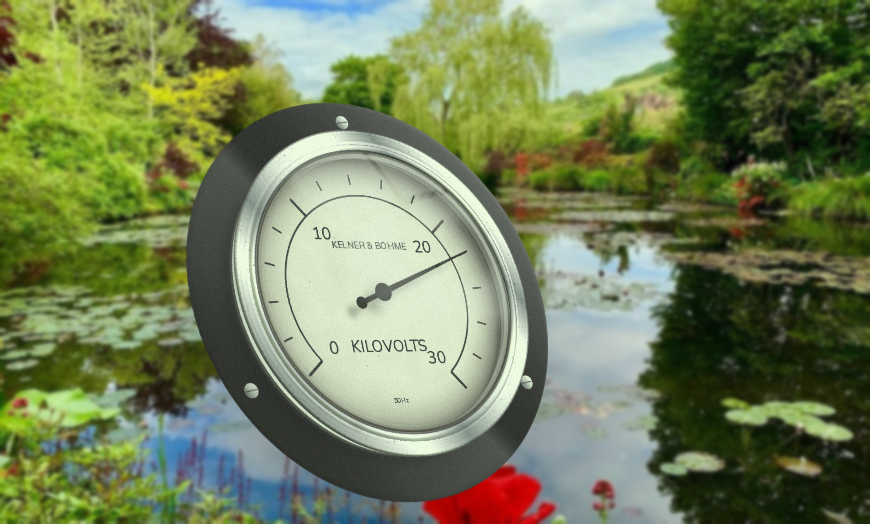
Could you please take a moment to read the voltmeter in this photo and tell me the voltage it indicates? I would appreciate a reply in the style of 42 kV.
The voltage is 22 kV
